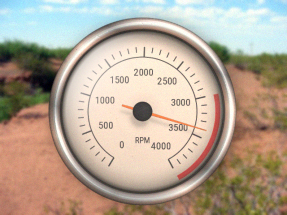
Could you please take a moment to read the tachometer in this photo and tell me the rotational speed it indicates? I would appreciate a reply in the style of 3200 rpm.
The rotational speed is 3400 rpm
